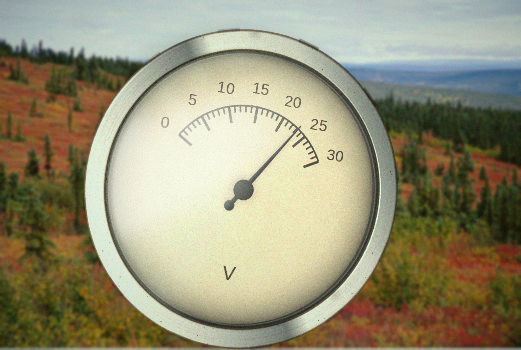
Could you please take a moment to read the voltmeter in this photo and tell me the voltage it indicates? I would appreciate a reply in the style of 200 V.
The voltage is 23 V
